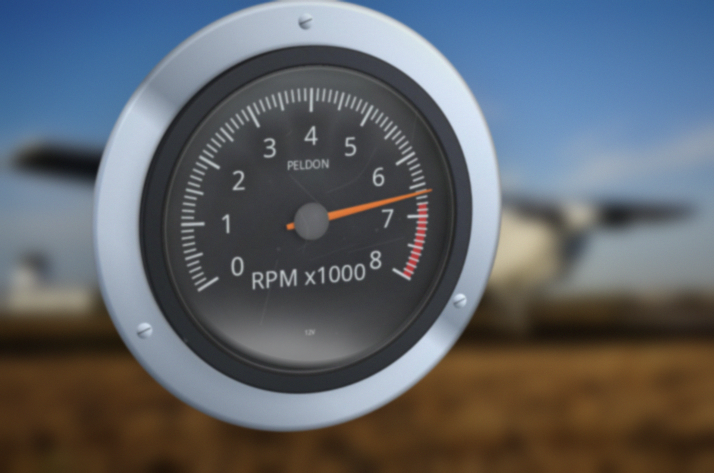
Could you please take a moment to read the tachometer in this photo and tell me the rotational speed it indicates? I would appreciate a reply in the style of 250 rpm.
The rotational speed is 6600 rpm
